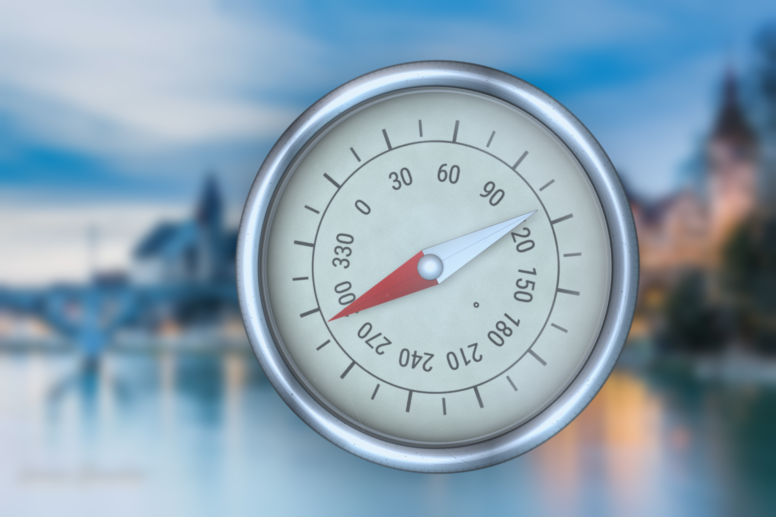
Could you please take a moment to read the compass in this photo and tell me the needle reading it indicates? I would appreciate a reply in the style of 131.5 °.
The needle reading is 292.5 °
